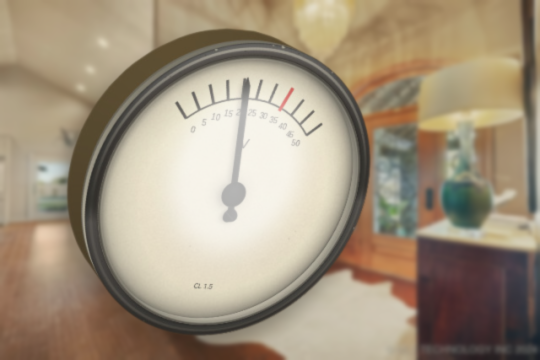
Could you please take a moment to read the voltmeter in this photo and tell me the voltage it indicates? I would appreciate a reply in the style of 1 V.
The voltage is 20 V
